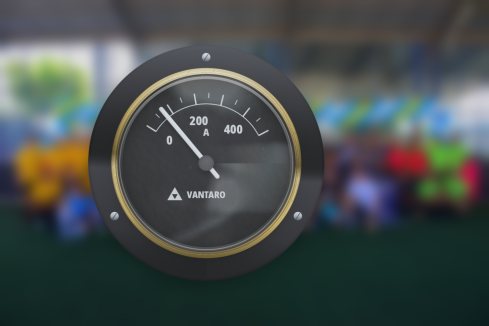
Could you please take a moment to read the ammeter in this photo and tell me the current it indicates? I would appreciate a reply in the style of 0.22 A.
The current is 75 A
